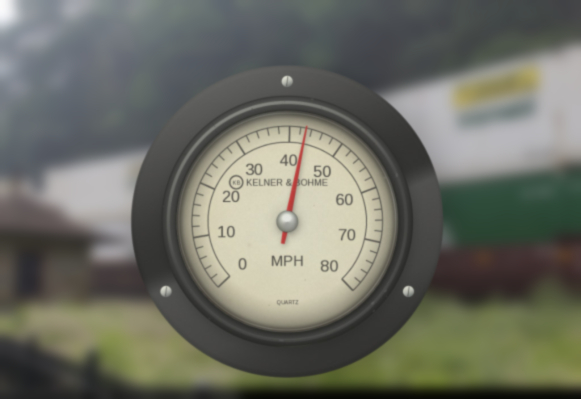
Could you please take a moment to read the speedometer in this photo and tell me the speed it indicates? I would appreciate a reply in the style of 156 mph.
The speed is 43 mph
